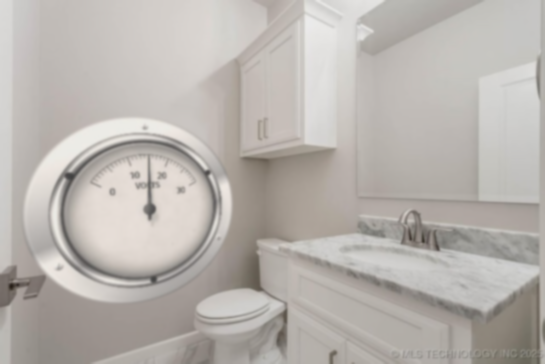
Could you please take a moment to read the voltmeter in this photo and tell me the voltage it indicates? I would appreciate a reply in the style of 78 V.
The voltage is 15 V
